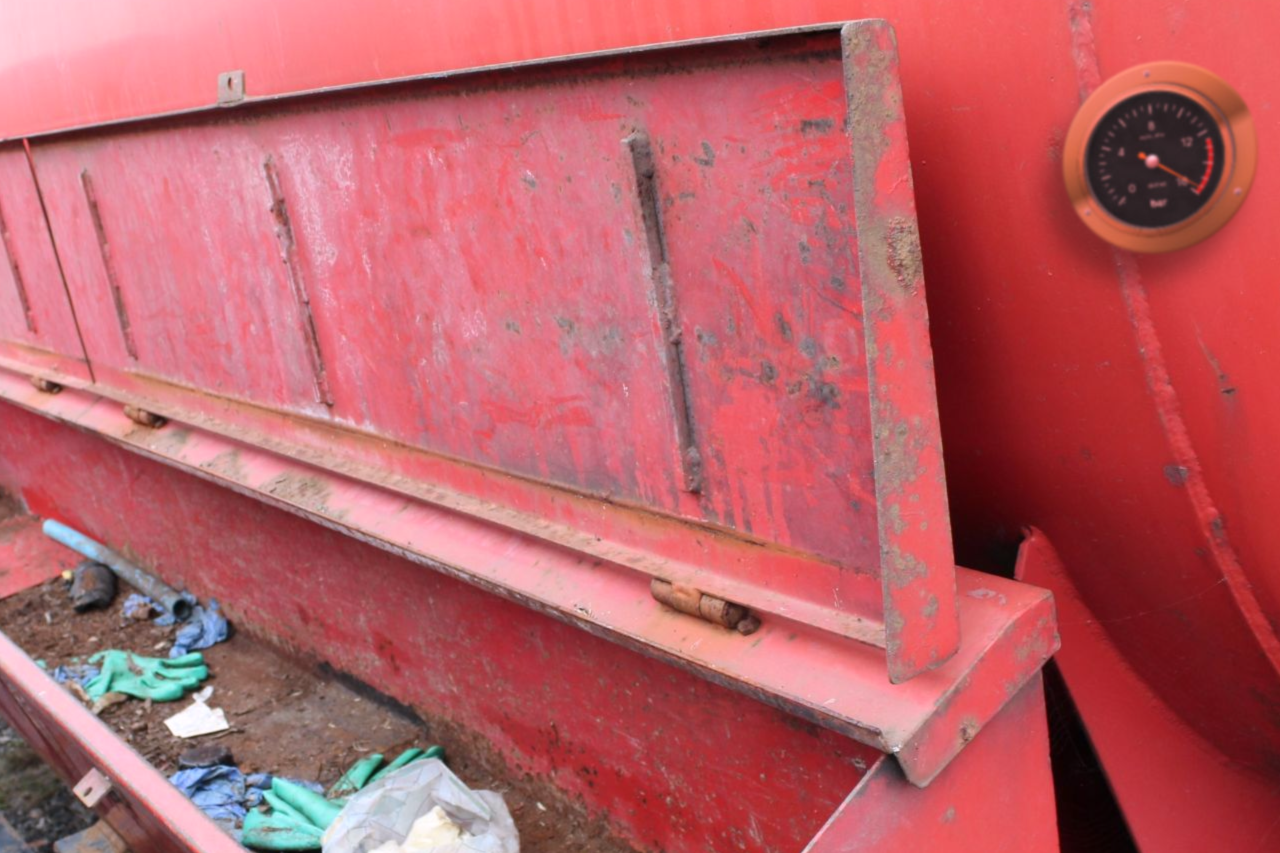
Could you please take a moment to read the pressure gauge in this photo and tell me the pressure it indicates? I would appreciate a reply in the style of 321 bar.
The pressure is 15.5 bar
